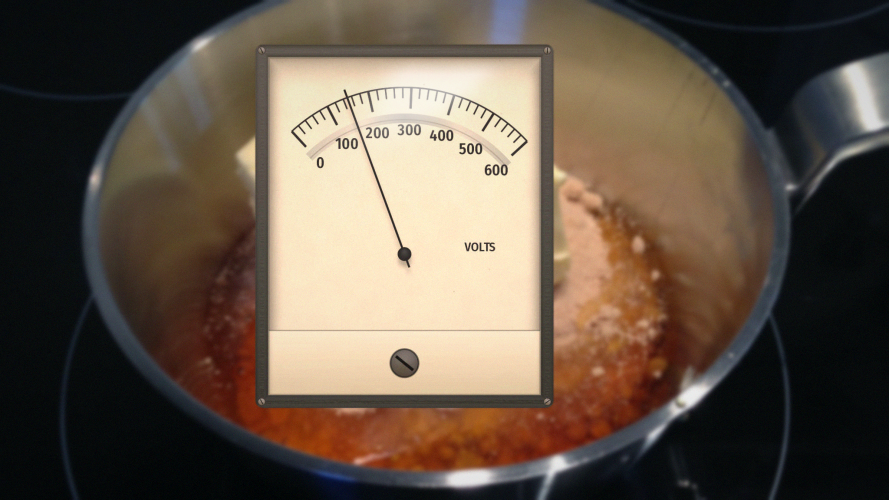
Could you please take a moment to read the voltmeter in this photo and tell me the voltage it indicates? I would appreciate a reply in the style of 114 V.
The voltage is 150 V
